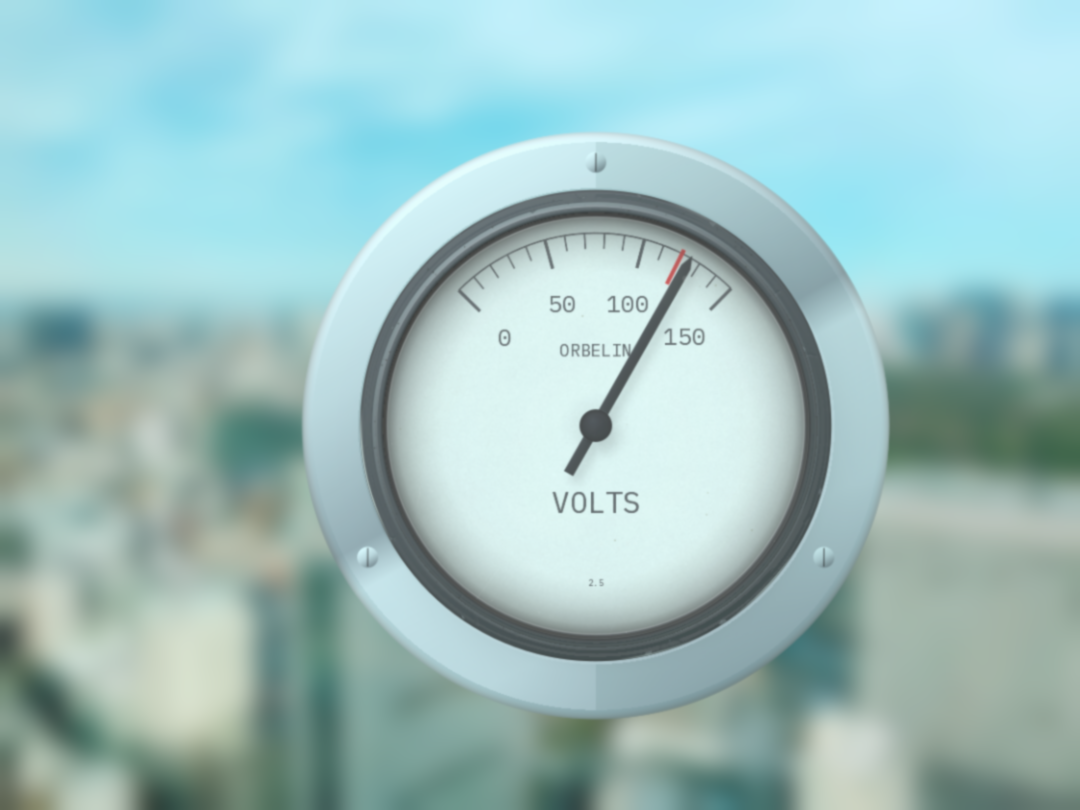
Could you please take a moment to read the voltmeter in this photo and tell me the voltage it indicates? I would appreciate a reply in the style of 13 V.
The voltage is 125 V
